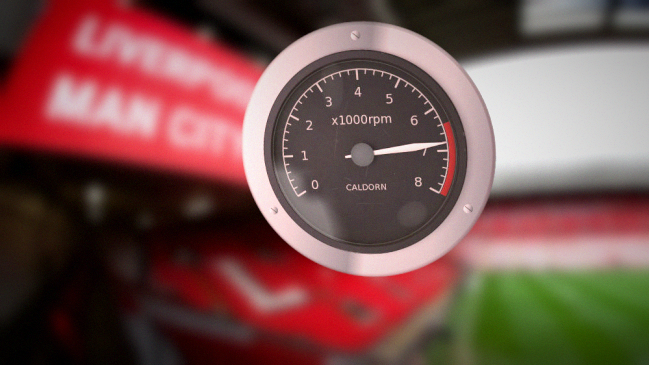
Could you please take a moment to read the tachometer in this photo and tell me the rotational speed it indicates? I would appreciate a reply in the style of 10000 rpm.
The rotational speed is 6800 rpm
